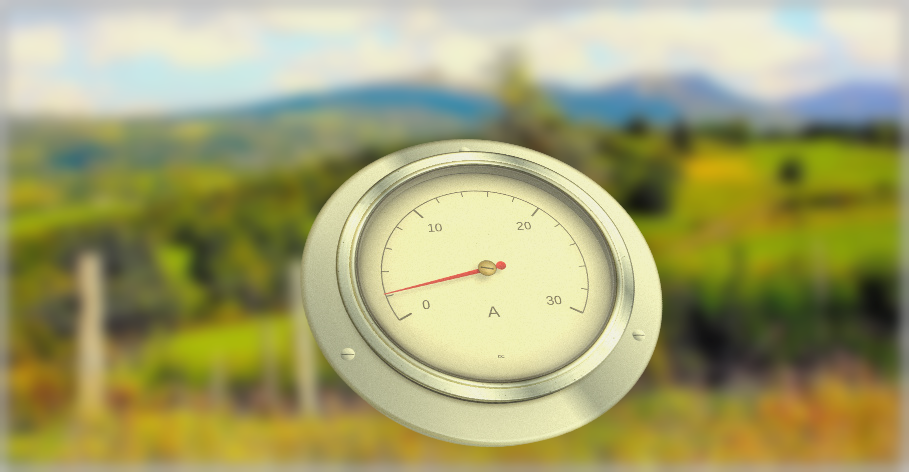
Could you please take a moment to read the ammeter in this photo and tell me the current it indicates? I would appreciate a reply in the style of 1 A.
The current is 2 A
